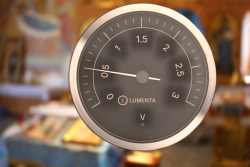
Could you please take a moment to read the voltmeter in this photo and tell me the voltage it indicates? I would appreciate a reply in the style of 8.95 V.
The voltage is 0.5 V
